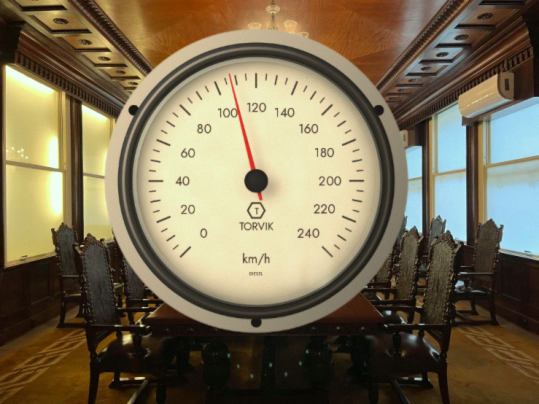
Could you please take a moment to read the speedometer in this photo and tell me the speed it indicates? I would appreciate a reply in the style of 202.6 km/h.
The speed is 107.5 km/h
